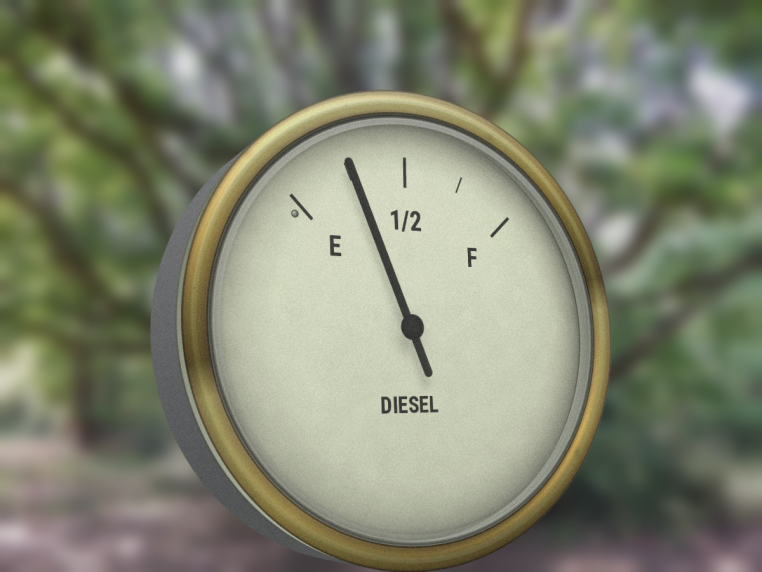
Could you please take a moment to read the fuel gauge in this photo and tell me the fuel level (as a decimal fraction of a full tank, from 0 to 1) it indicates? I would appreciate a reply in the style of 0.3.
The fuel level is 0.25
